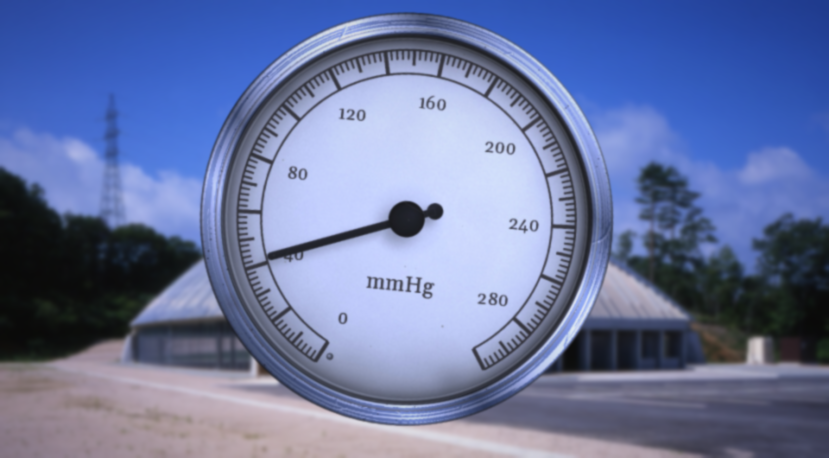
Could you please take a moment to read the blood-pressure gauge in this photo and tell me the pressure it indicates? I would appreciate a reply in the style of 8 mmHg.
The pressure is 42 mmHg
